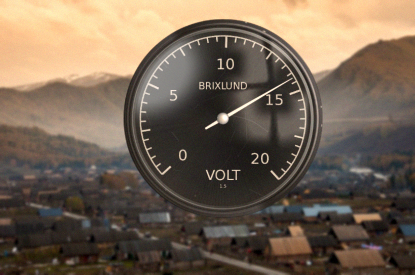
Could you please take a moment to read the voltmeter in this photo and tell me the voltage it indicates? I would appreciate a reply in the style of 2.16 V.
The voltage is 14.25 V
